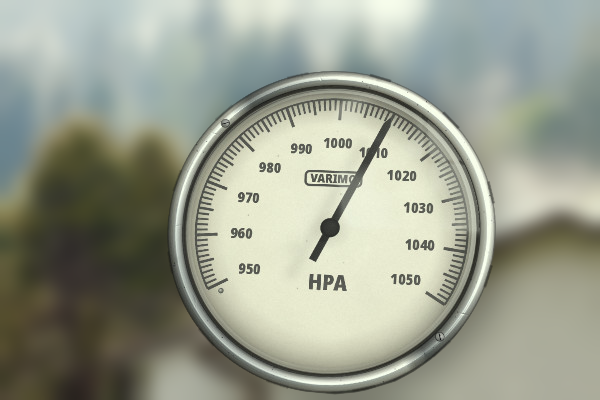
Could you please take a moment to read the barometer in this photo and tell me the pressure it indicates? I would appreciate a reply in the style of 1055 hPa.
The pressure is 1010 hPa
